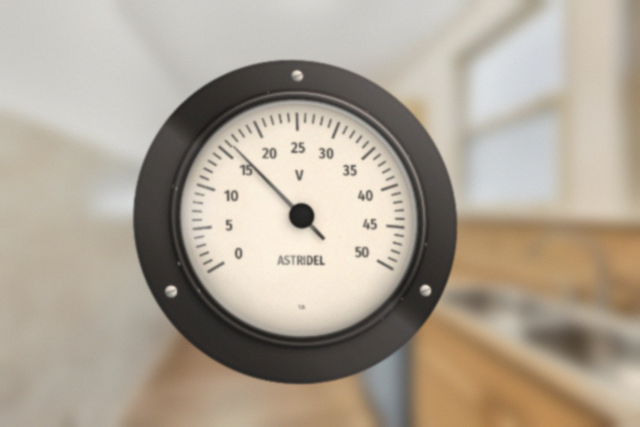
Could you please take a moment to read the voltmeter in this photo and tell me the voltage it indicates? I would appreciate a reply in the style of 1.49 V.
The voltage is 16 V
